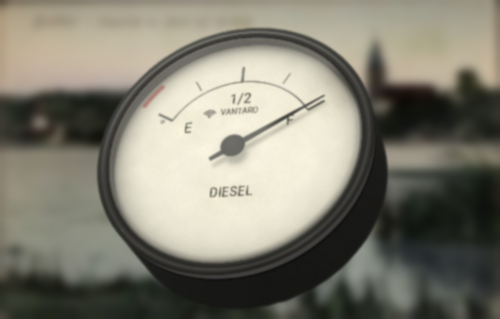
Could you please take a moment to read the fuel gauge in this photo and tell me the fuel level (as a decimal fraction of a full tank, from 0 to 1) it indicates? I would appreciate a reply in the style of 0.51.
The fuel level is 1
